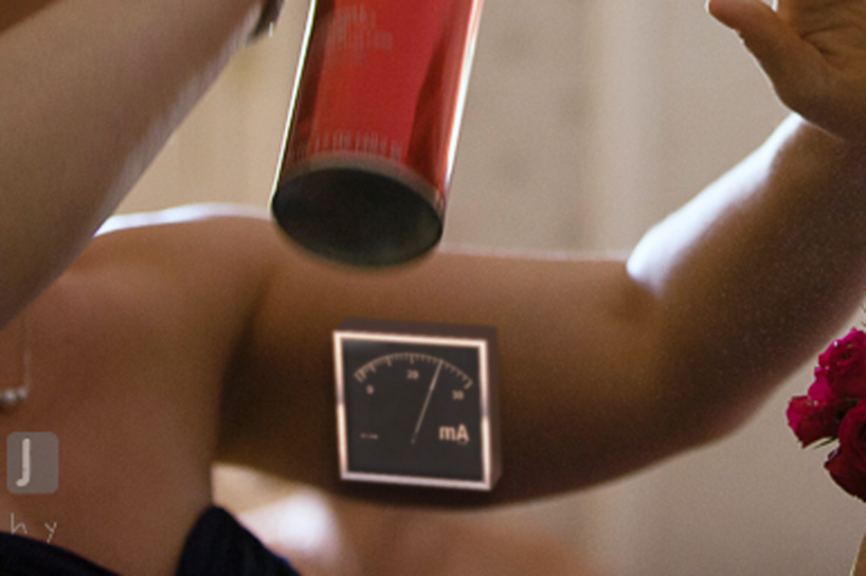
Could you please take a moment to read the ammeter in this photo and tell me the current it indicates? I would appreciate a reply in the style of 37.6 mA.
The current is 25 mA
